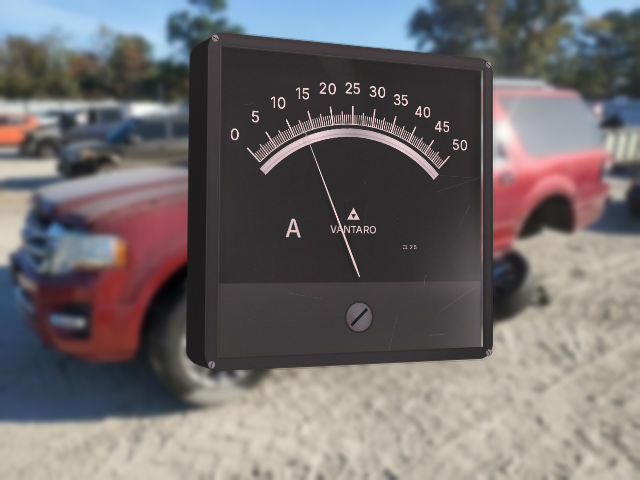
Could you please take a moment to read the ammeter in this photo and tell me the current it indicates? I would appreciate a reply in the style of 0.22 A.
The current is 12.5 A
